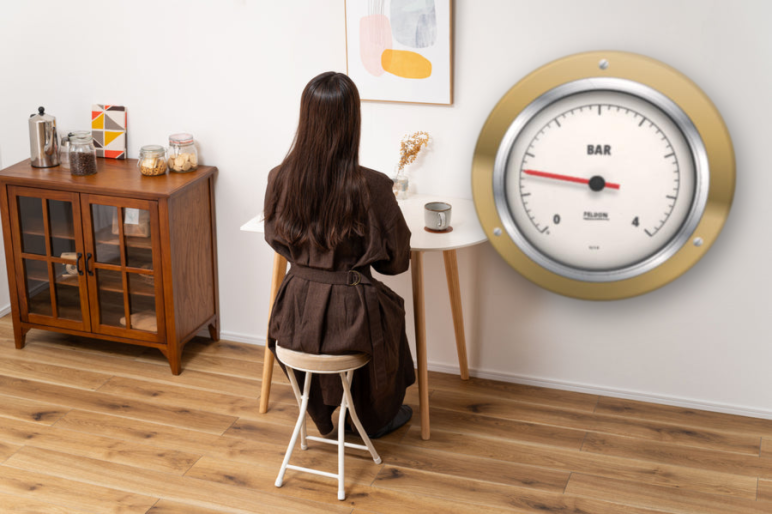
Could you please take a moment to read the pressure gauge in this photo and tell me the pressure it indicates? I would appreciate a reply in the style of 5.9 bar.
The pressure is 0.8 bar
